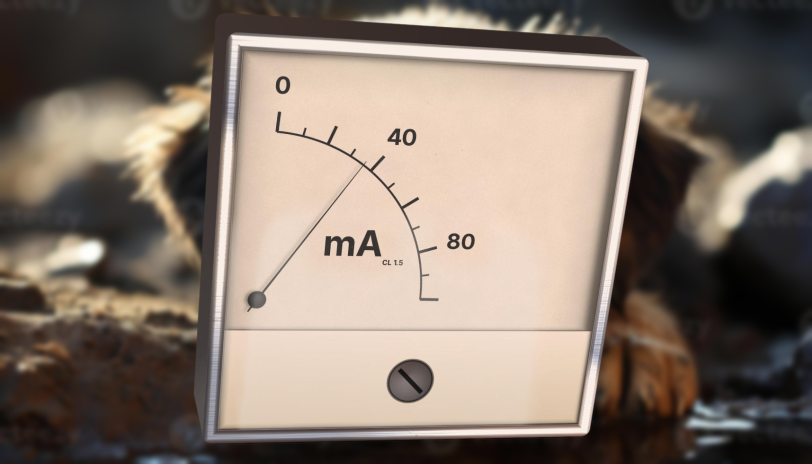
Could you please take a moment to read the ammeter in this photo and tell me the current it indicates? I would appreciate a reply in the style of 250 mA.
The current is 35 mA
